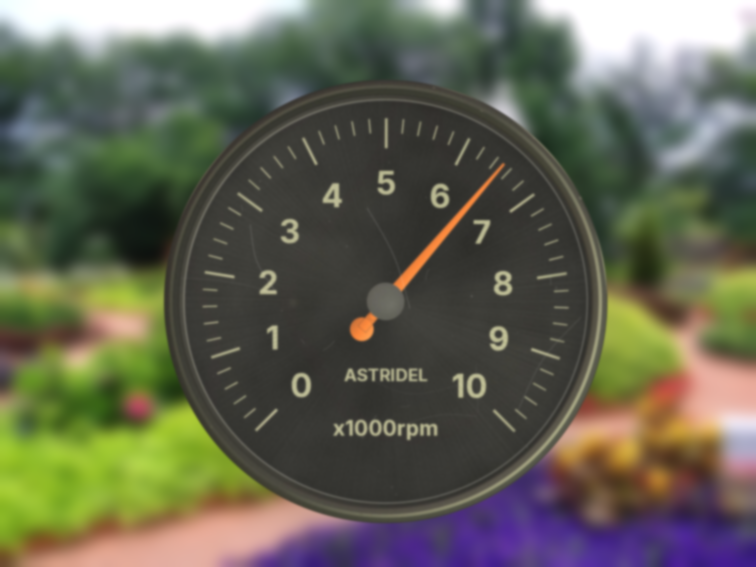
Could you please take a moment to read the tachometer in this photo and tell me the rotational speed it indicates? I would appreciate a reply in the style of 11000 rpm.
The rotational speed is 6500 rpm
